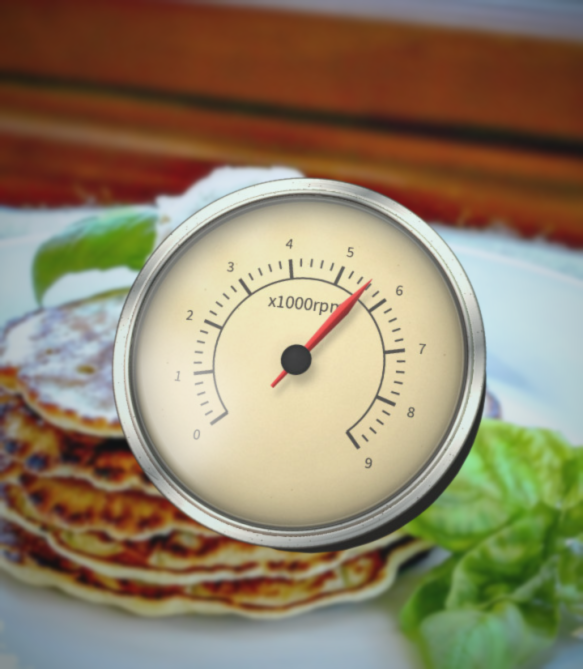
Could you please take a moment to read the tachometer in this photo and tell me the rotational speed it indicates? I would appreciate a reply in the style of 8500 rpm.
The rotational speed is 5600 rpm
